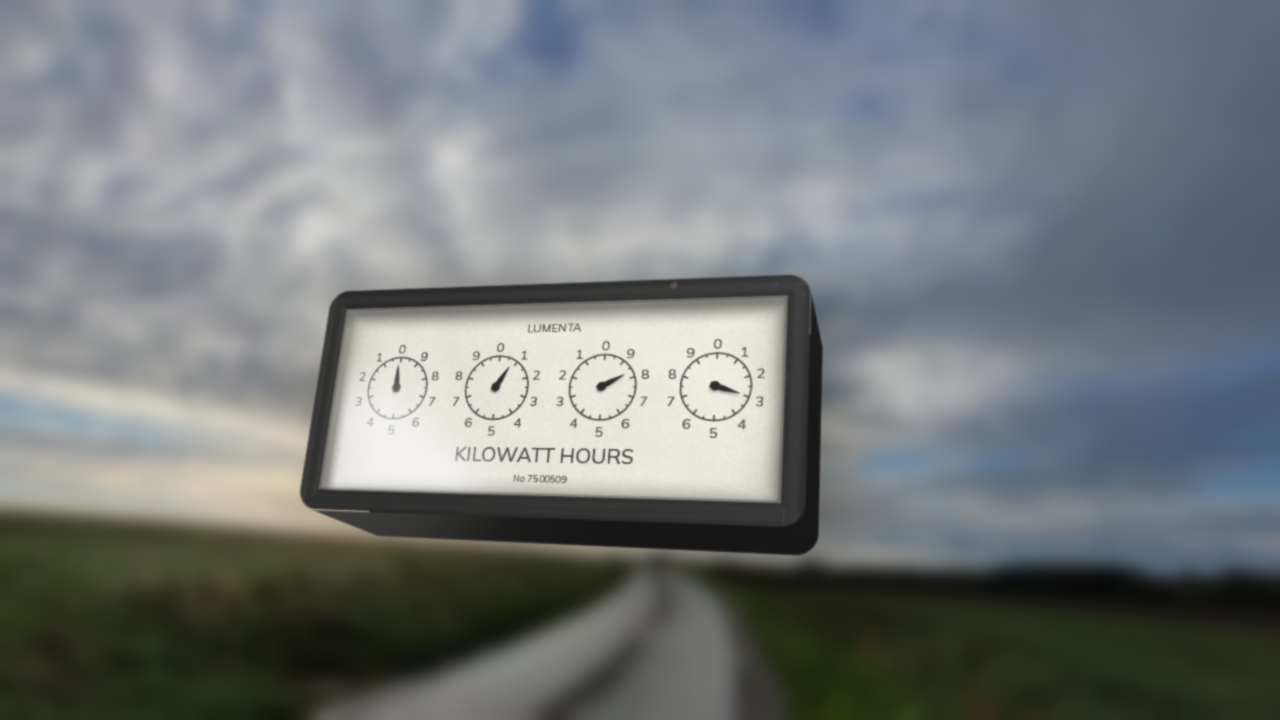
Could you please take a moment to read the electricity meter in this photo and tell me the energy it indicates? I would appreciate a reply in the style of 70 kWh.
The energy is 83 kWh
